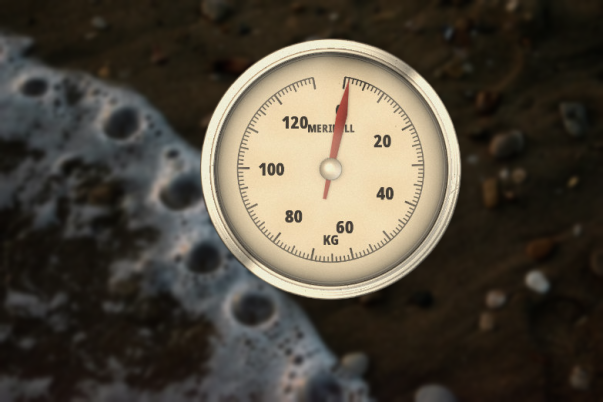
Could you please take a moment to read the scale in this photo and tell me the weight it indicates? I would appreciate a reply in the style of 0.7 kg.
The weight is 1 kg
